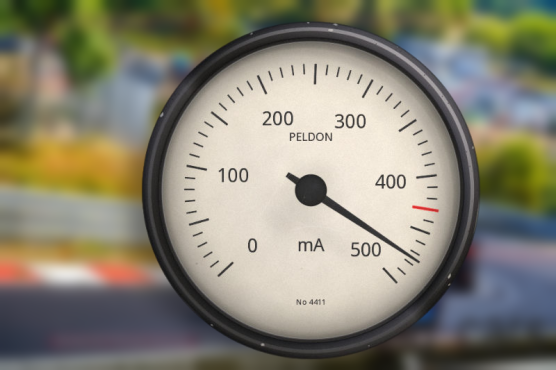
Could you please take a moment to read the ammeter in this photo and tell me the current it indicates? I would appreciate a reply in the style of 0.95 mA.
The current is 475 mA
